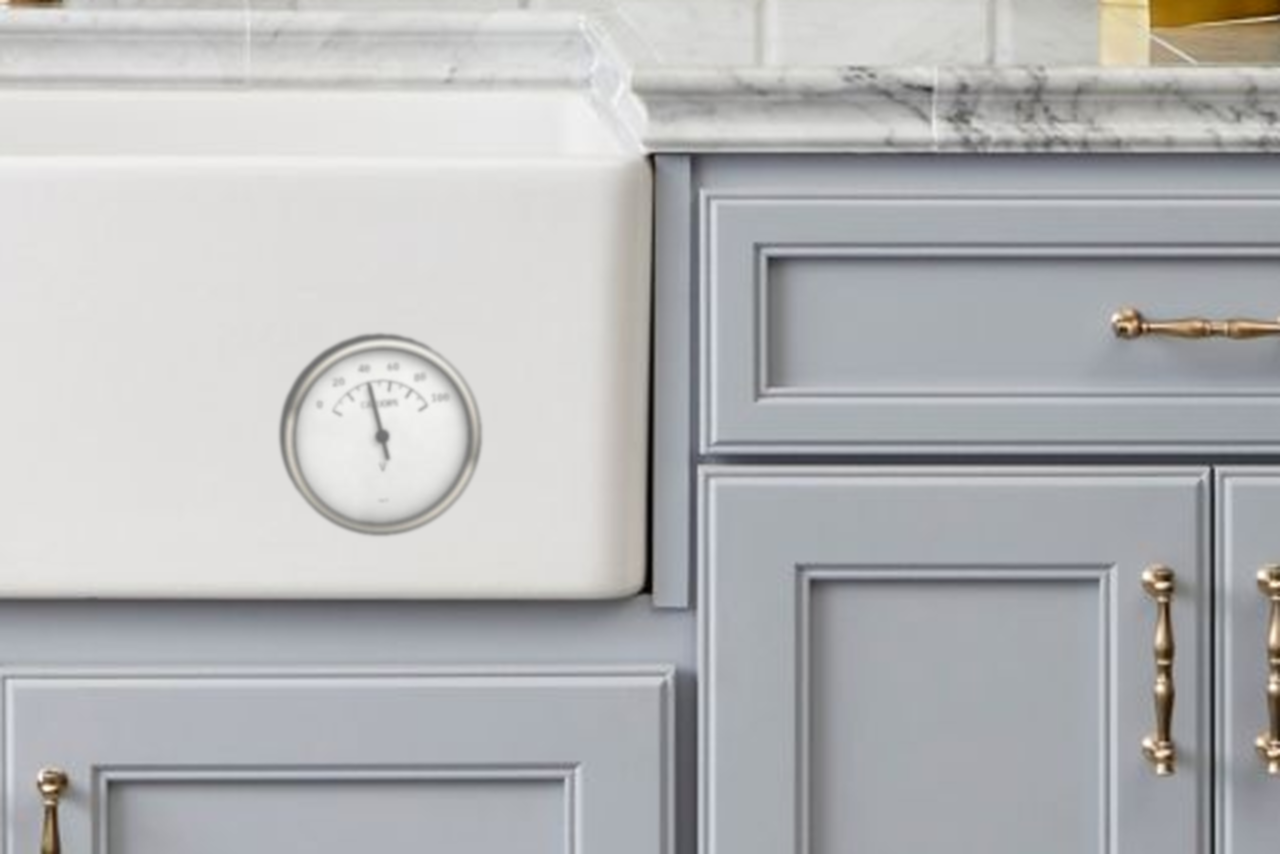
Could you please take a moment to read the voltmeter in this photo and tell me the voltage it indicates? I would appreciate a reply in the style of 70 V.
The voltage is 40 V
